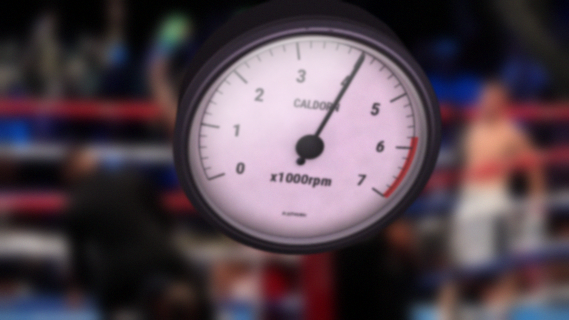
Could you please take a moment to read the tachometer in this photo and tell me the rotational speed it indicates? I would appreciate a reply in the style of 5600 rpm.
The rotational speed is 4000 rpm
